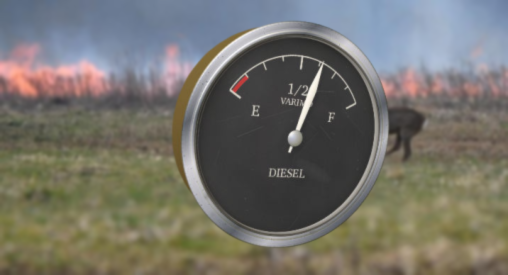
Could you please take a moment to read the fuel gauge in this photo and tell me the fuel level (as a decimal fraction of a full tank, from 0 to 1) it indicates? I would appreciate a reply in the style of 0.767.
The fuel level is 0.625
